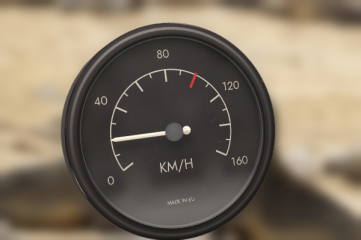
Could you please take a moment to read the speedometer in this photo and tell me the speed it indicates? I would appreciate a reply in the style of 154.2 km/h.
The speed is 20 km/h
